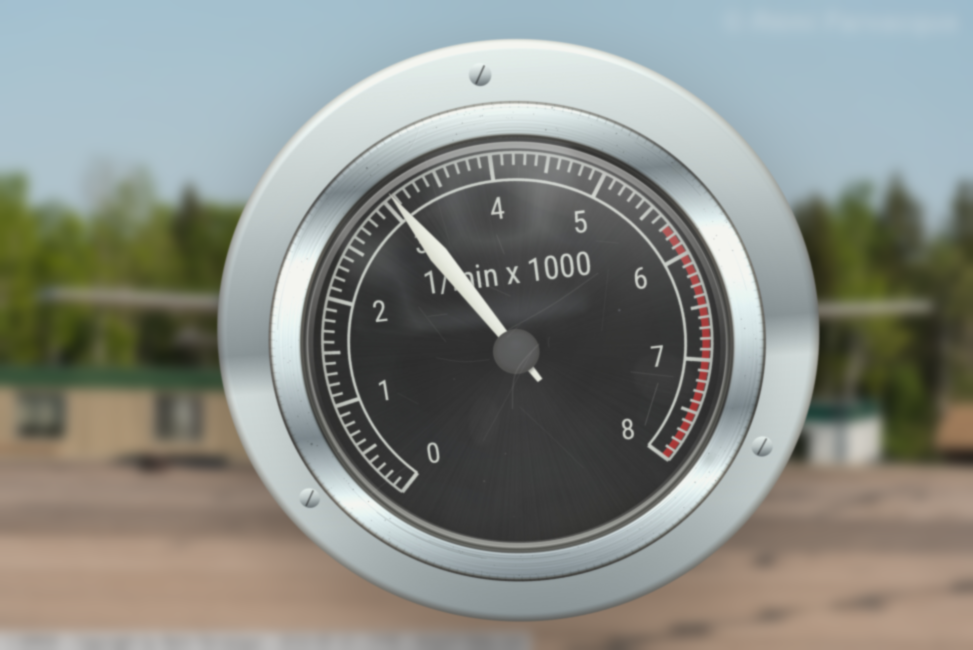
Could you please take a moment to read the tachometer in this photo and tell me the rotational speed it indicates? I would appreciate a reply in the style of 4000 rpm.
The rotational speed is 3100 rpm
